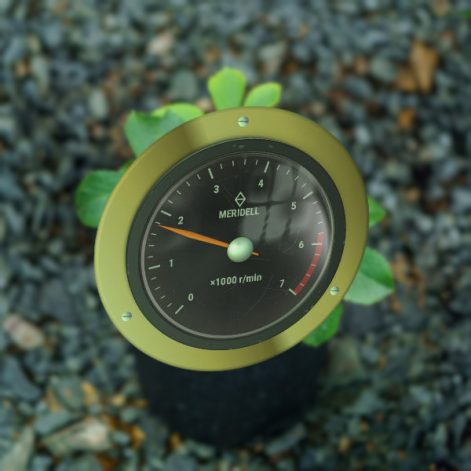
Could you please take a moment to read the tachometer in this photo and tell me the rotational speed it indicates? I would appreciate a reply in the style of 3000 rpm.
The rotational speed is 1800 rpm
